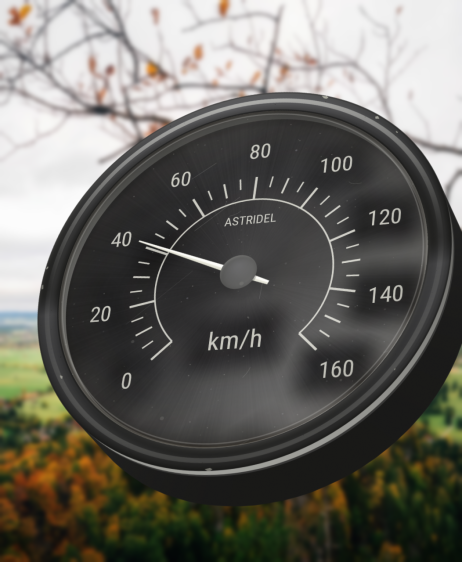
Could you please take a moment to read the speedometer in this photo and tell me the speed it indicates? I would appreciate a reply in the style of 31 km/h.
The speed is 40 km/h
